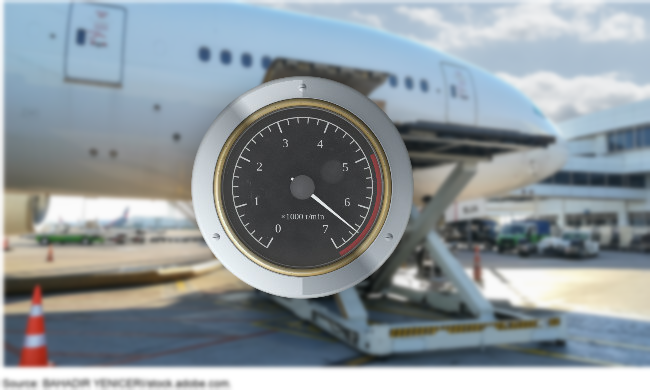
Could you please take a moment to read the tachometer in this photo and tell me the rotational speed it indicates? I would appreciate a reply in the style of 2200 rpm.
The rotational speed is 6500 rpm
